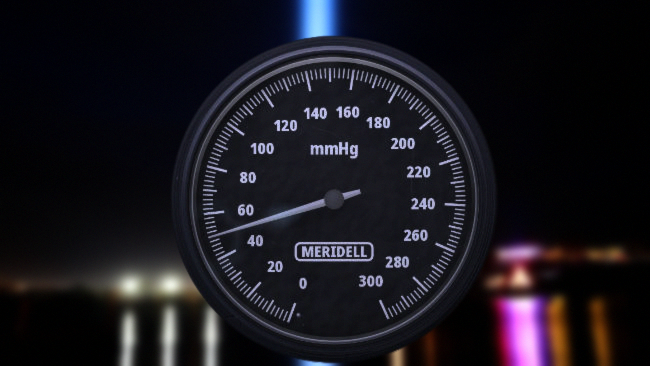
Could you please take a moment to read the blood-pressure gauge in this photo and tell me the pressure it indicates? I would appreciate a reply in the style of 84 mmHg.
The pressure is 50 mmHg
